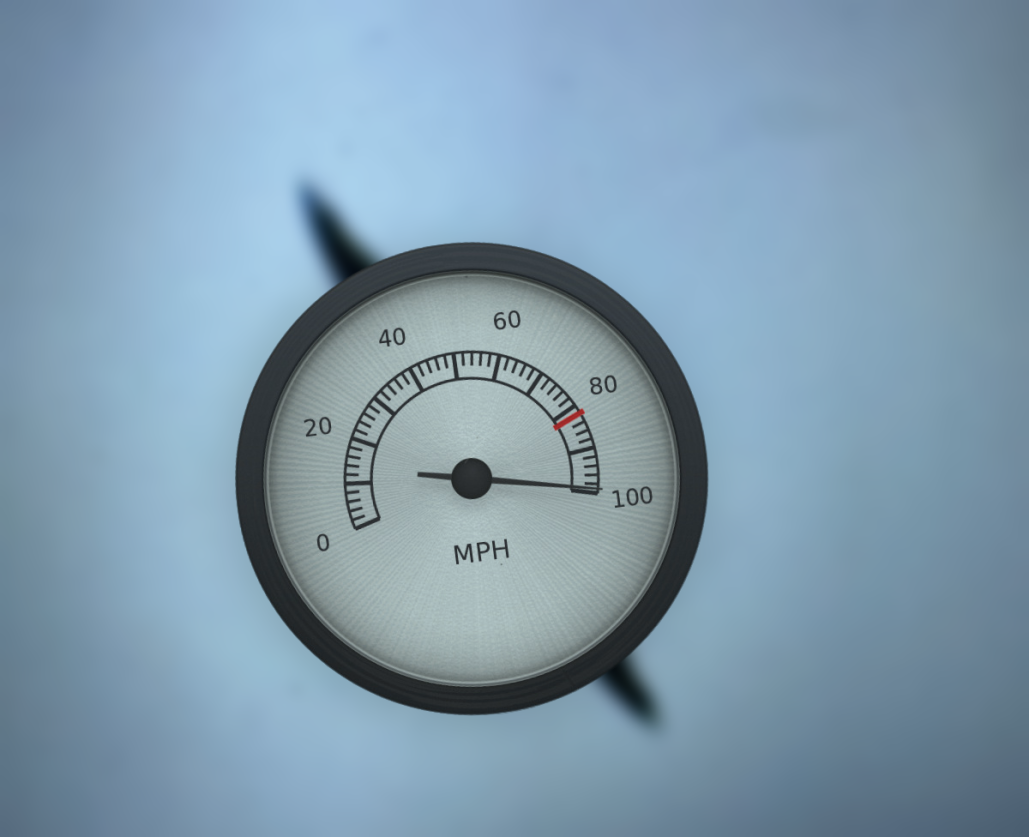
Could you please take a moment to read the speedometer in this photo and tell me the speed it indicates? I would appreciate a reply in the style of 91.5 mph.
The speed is 99 mph
